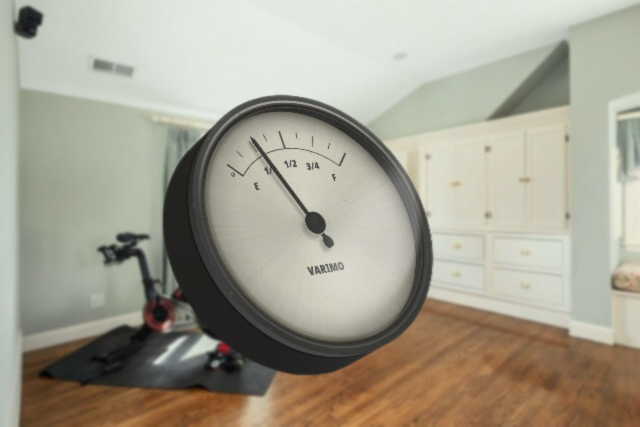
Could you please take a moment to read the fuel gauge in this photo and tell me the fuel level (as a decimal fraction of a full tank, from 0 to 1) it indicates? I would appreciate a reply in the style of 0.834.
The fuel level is 0.25
